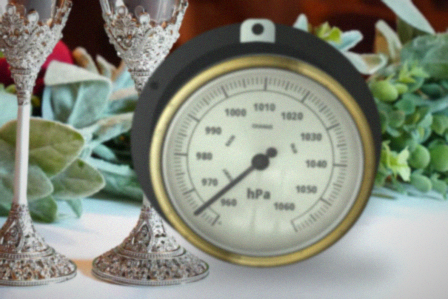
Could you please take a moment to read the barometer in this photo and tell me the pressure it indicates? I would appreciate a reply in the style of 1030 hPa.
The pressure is 965 hPa
